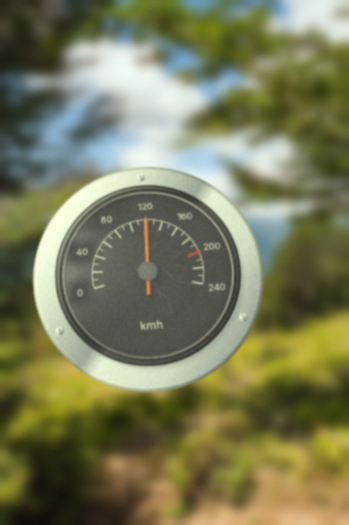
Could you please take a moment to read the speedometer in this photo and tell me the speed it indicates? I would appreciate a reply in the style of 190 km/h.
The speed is 120 km/h
